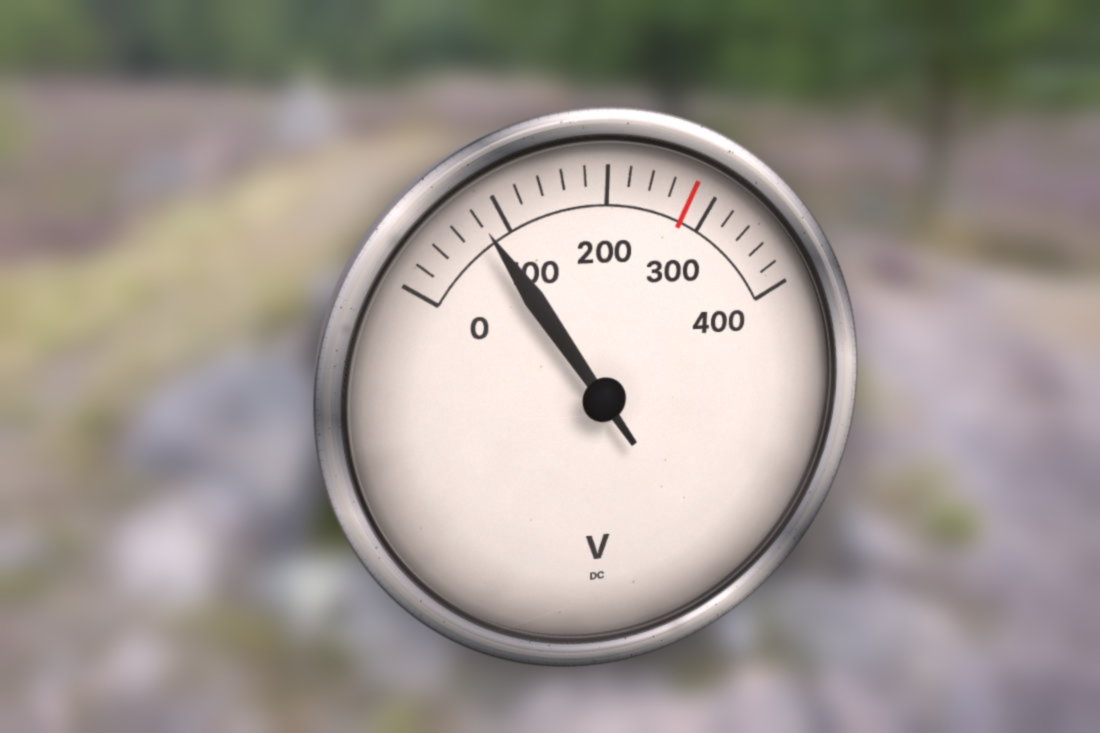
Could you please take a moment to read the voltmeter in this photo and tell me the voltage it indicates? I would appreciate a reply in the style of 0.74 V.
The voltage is 80 V
